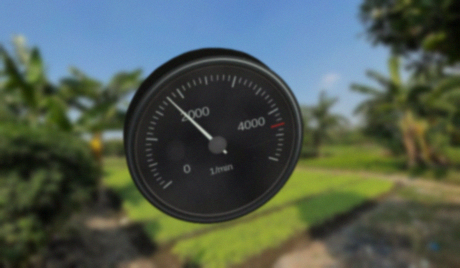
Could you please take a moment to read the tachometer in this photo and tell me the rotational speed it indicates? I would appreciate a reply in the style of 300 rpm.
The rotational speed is 1800 rpm
